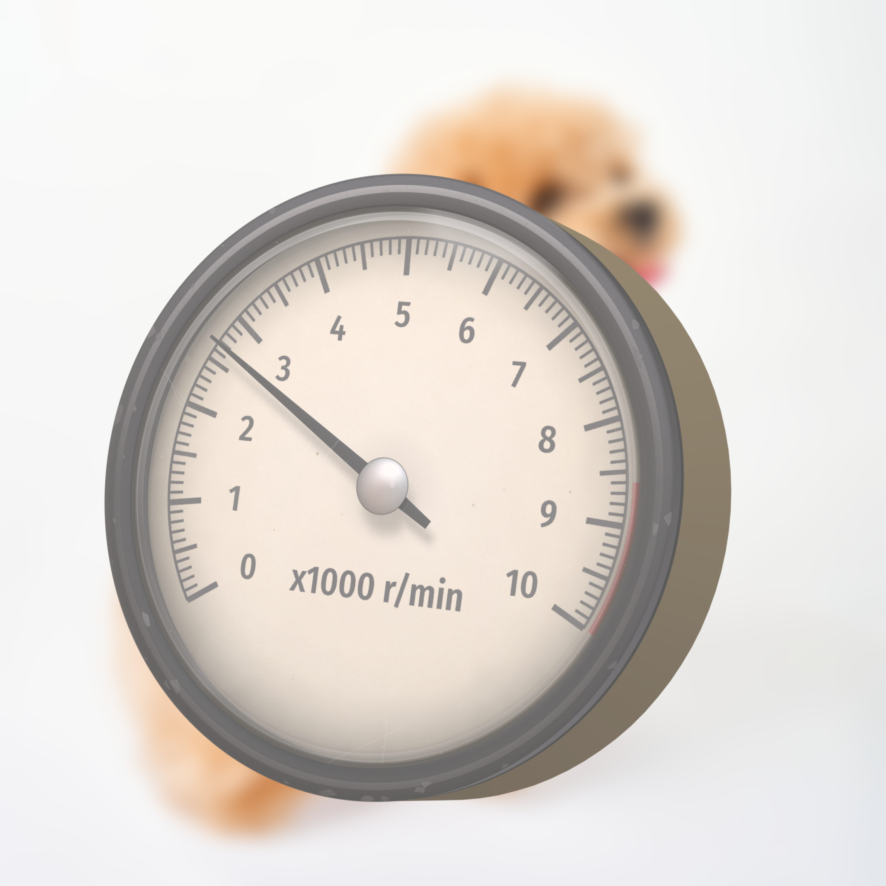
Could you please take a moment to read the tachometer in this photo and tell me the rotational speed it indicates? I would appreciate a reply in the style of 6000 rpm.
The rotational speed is 2700 rpm
